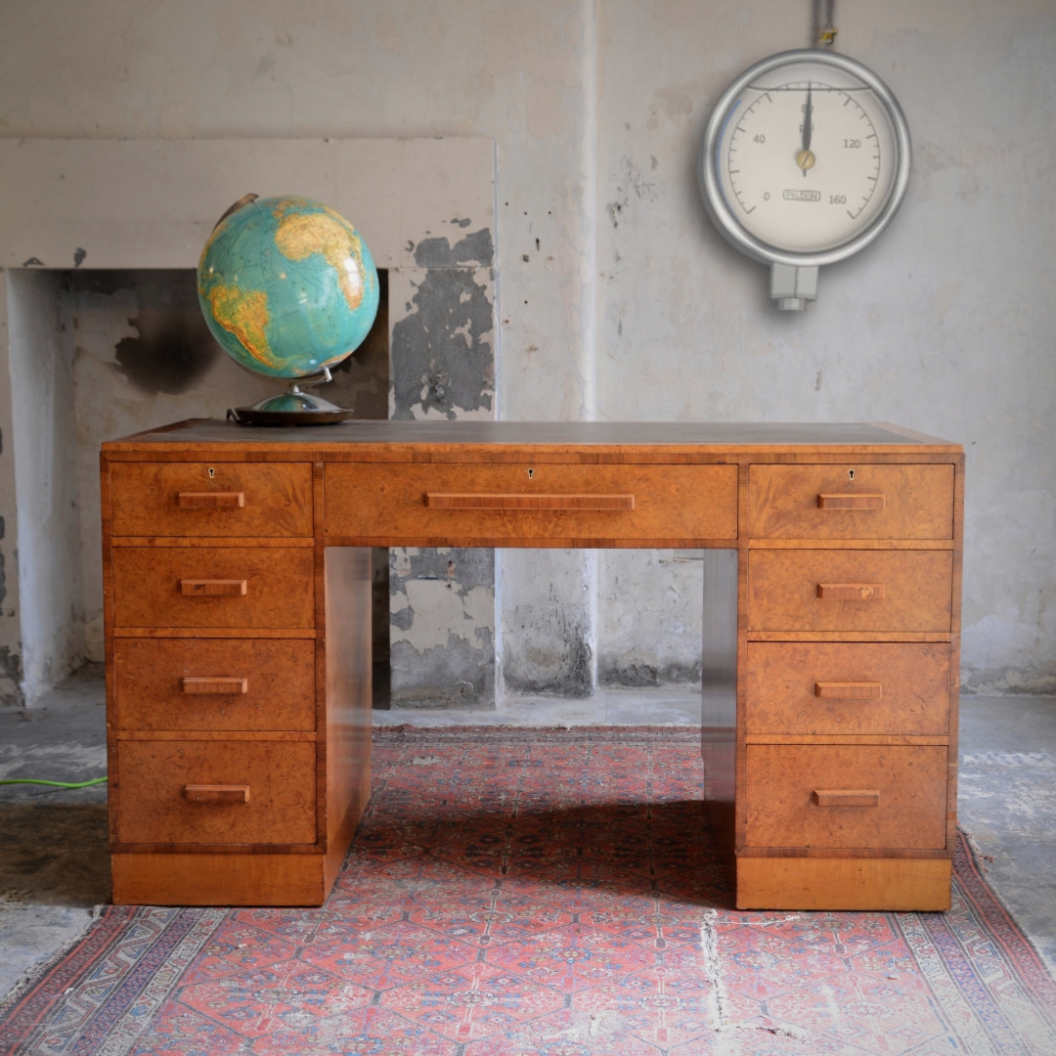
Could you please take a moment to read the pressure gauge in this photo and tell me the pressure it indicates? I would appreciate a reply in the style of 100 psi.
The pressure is 80 psi
